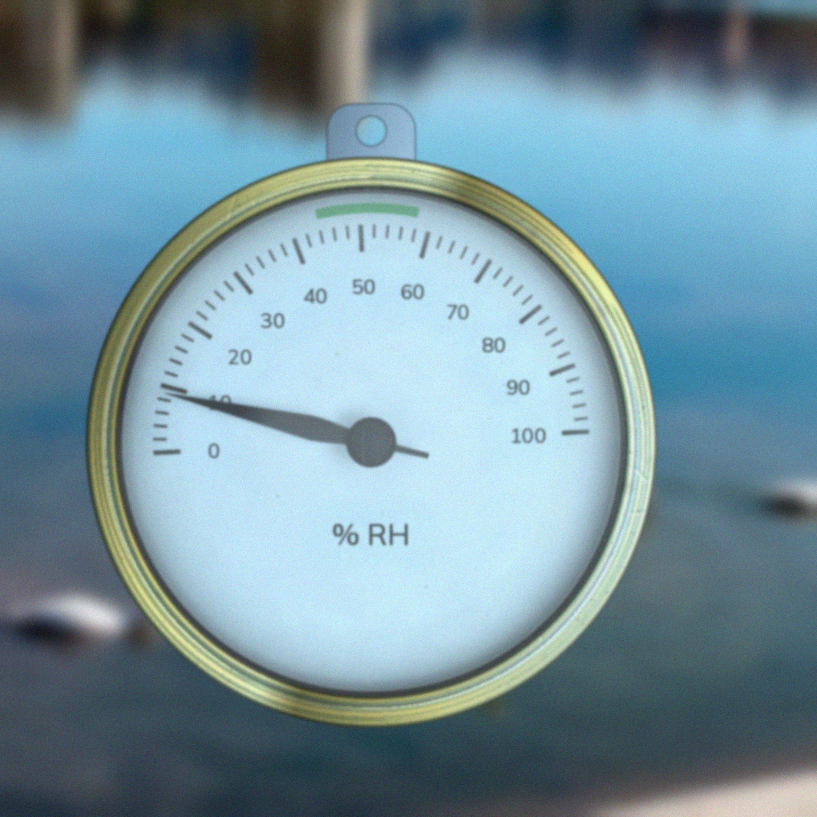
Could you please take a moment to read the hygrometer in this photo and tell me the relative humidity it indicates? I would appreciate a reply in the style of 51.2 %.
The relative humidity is 9 %
